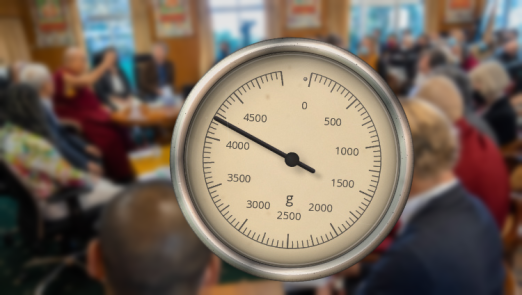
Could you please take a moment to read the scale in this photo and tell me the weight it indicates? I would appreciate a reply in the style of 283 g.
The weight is 4200 g
